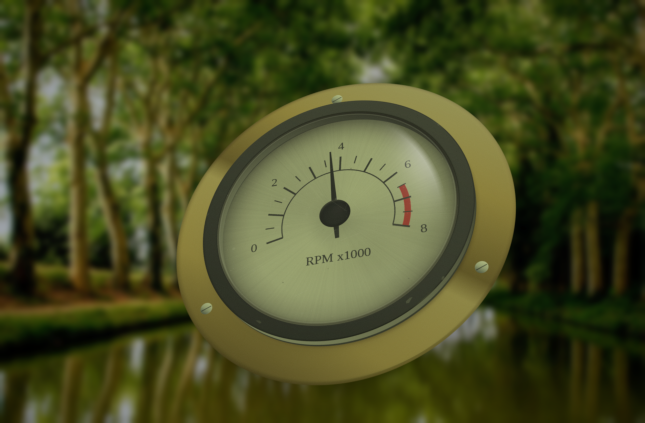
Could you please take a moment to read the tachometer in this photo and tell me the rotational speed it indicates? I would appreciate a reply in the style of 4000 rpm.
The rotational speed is 3750 rpm
